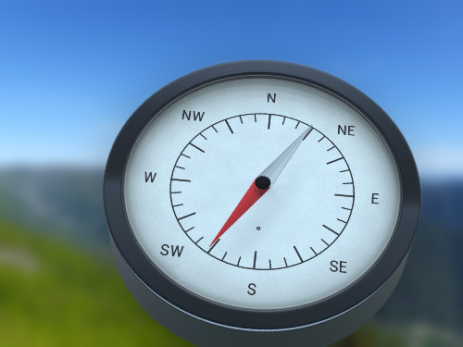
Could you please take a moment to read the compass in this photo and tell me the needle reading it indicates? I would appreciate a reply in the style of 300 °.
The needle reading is 210 °
